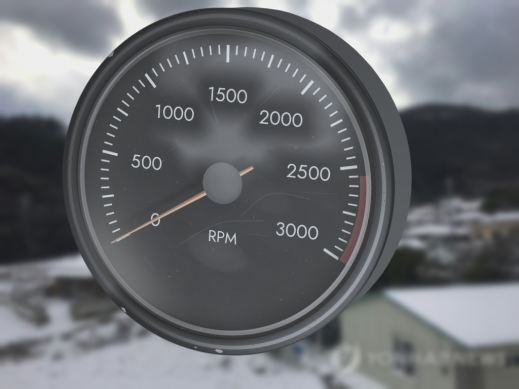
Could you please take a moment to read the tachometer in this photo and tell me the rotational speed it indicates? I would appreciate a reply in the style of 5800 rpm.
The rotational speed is 0 rpm
